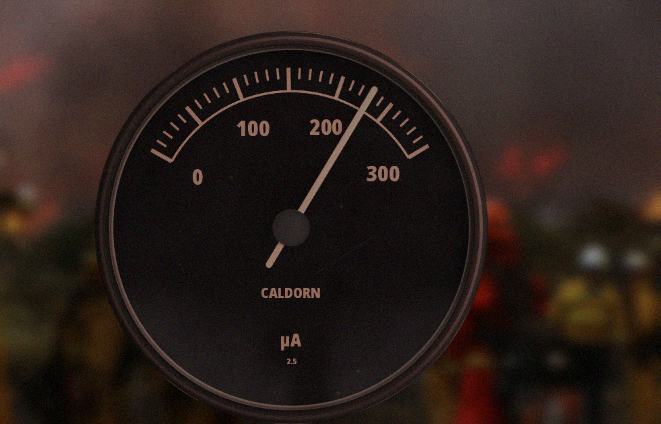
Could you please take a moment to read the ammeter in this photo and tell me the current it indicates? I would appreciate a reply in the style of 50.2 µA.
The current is 230 µA
